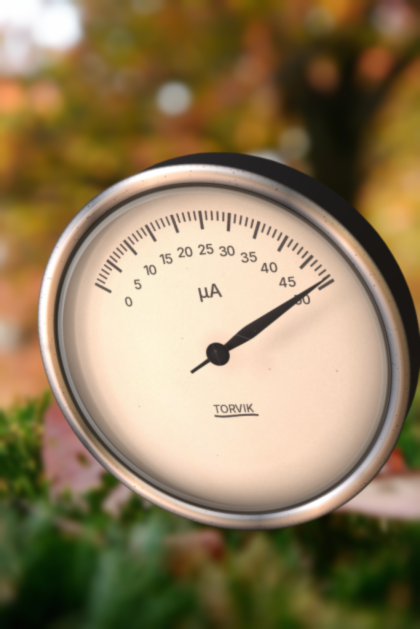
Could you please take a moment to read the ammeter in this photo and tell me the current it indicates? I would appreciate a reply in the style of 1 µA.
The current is 49 µA
